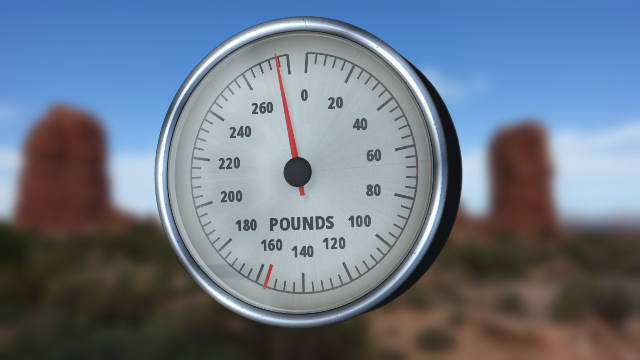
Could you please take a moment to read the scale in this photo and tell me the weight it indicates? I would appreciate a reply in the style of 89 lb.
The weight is 276 lb
